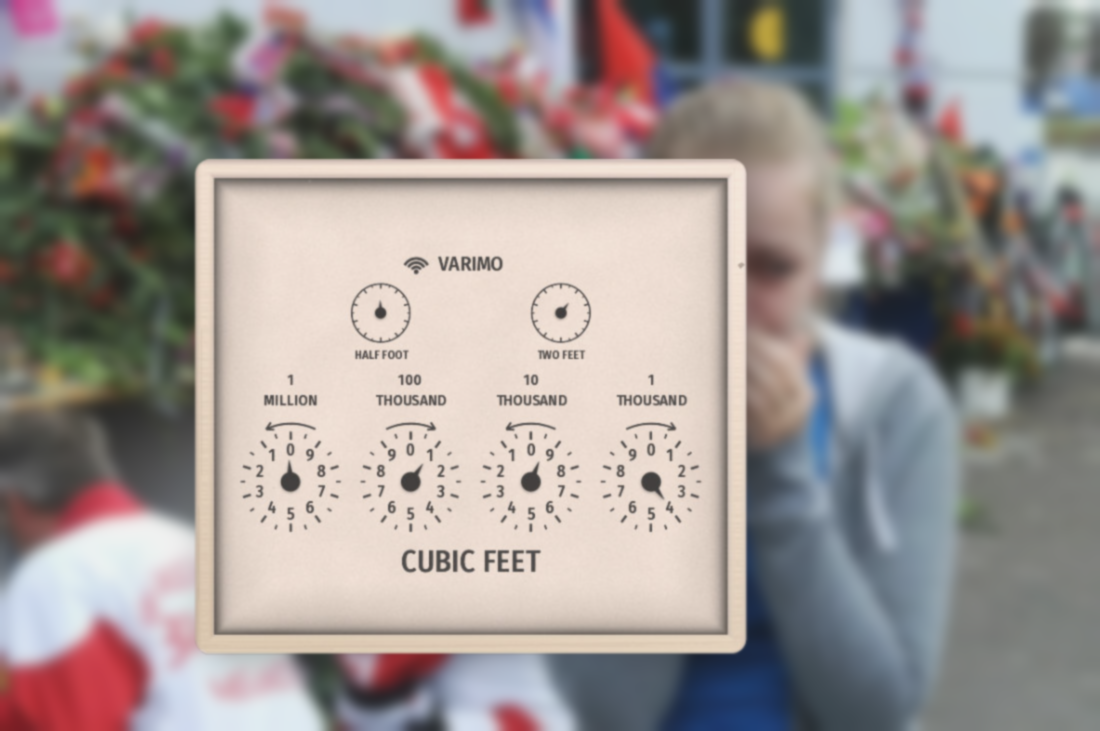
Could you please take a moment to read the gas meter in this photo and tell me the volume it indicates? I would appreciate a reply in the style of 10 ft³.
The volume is 9400 ft³
